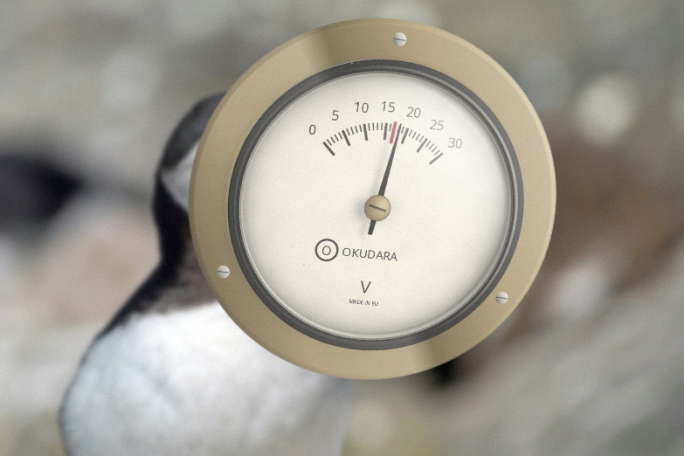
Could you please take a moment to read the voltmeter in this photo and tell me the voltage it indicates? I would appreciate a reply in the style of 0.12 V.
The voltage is 18 V
